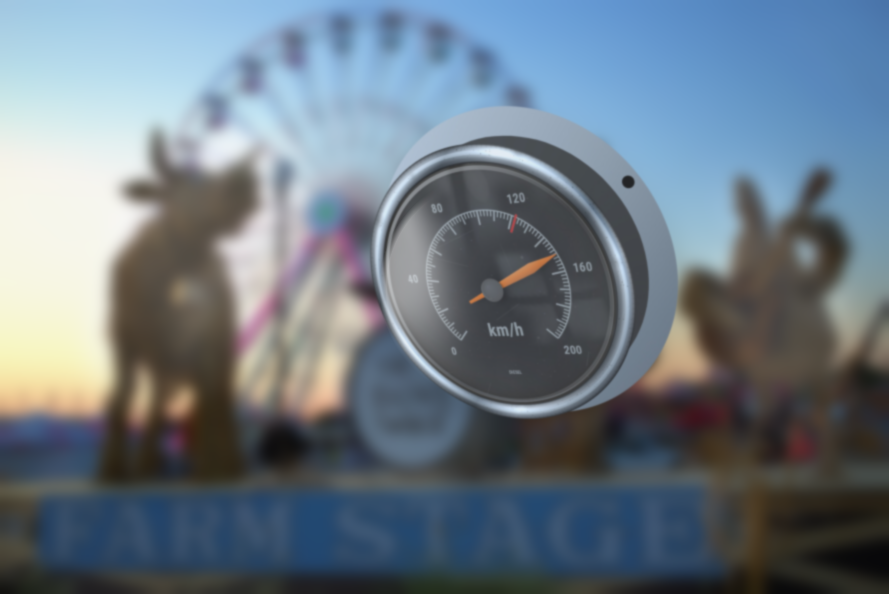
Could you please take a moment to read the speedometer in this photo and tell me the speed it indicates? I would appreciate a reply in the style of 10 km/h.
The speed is 150 km/h
